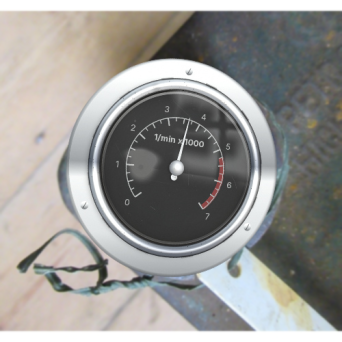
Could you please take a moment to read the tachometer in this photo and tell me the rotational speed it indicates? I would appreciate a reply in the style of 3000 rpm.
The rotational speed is 3625 rpm
